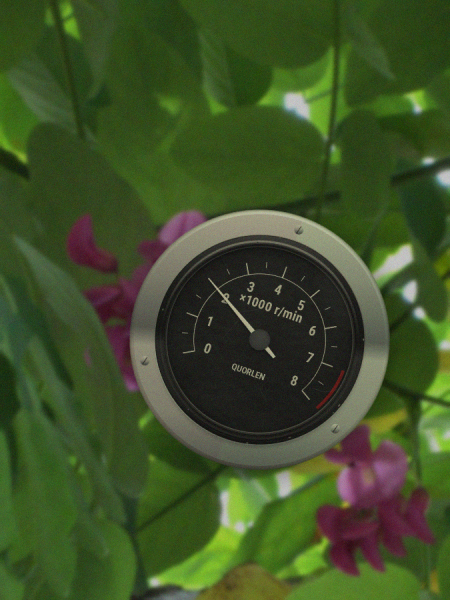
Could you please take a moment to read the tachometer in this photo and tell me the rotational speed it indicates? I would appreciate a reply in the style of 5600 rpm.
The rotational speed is 2000 rpm
